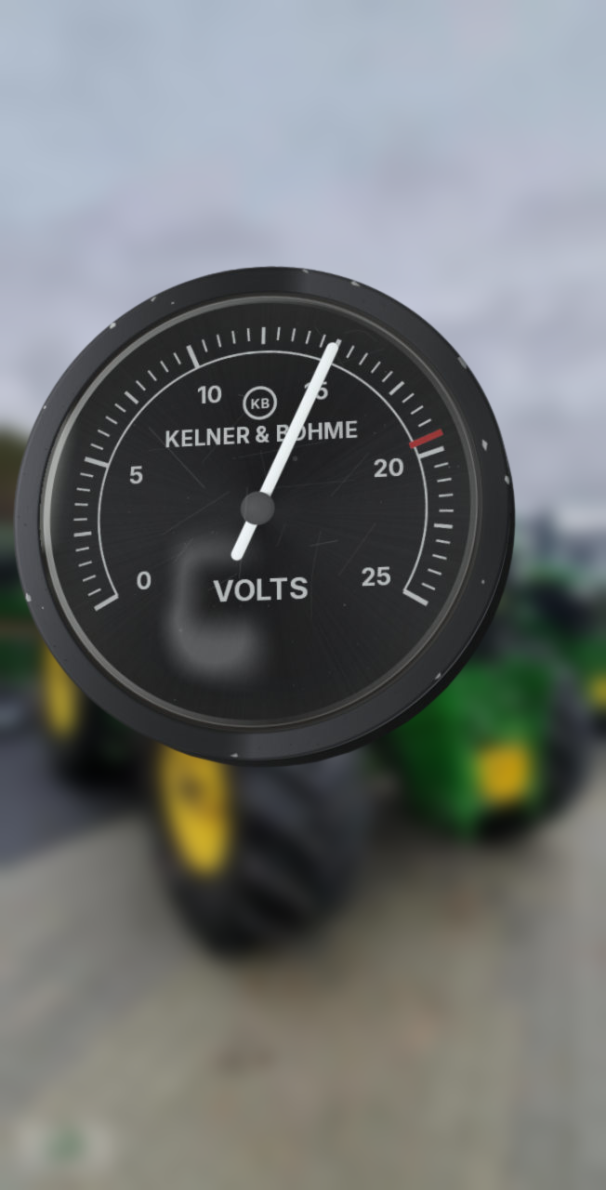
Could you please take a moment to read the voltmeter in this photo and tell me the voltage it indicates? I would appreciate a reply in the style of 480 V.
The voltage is 15 V
